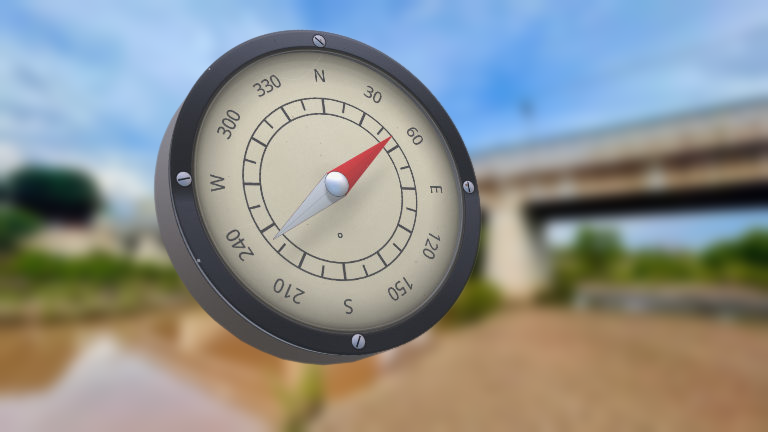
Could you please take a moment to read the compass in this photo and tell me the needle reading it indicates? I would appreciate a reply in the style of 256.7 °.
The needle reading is 52.5 °
